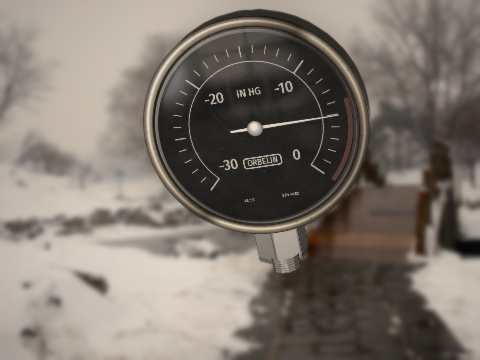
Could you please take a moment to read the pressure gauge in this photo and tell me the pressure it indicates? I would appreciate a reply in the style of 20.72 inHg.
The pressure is -5 inHg
